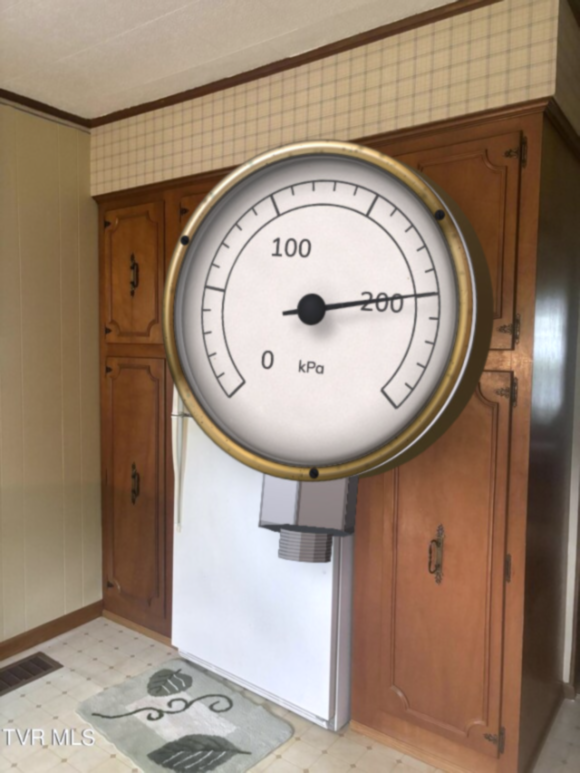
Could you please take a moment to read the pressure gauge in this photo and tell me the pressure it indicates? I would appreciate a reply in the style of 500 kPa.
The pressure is 200 kPa
